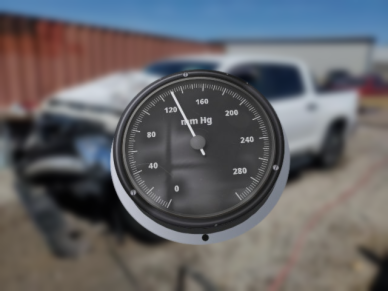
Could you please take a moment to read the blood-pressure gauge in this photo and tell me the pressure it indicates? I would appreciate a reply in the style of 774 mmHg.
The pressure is 130 mmHg
